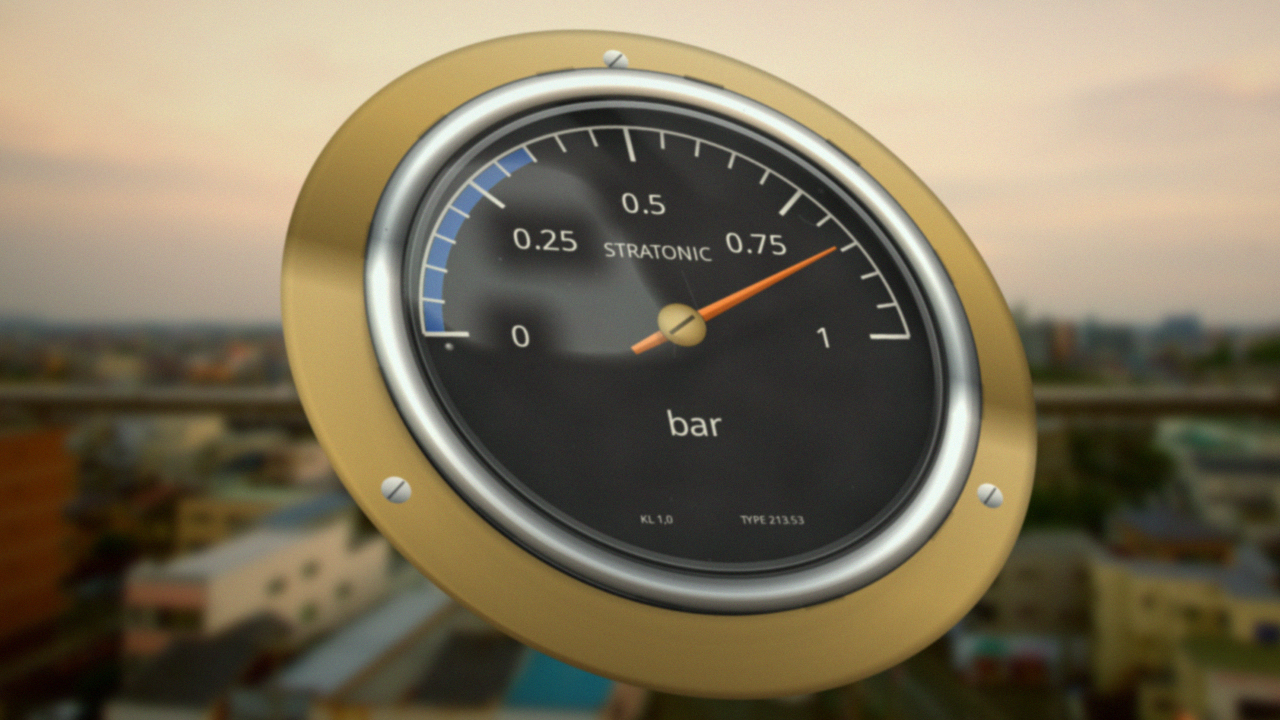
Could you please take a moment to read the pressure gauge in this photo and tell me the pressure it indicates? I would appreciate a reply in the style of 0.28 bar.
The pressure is 0.85 bar
